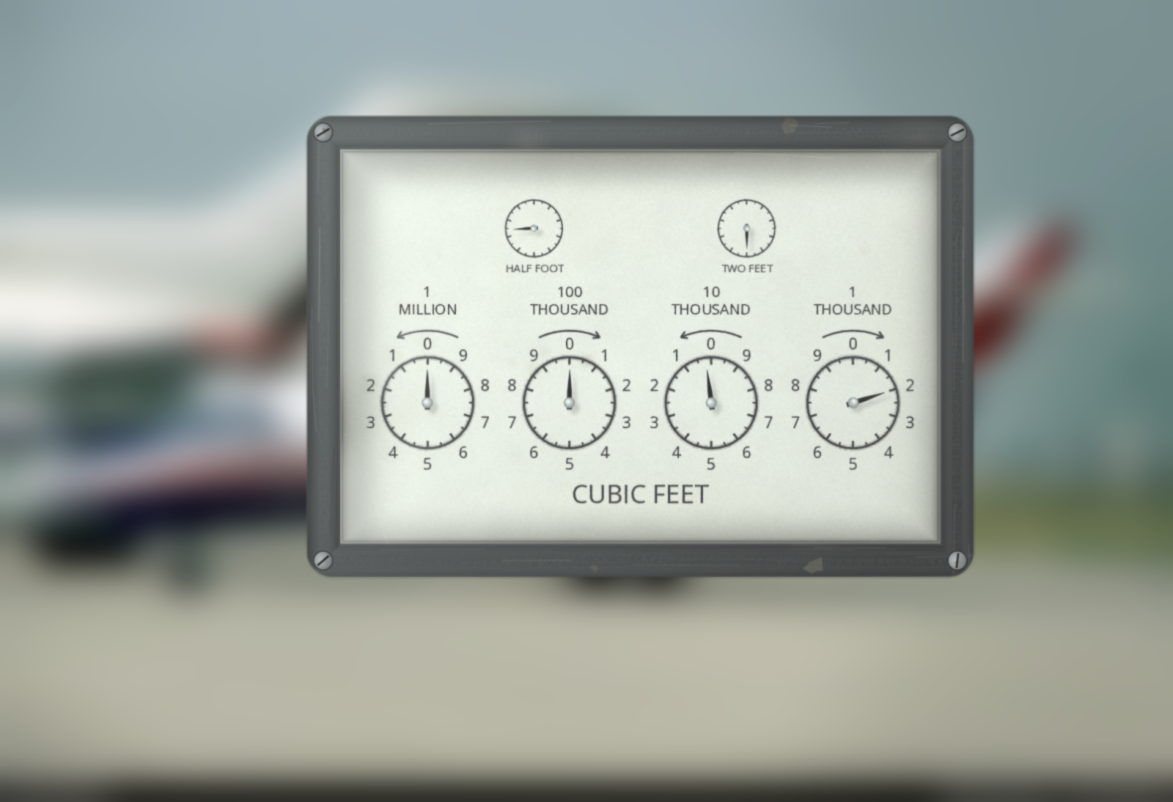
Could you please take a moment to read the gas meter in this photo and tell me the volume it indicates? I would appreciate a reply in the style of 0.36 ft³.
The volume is 200 ft³
